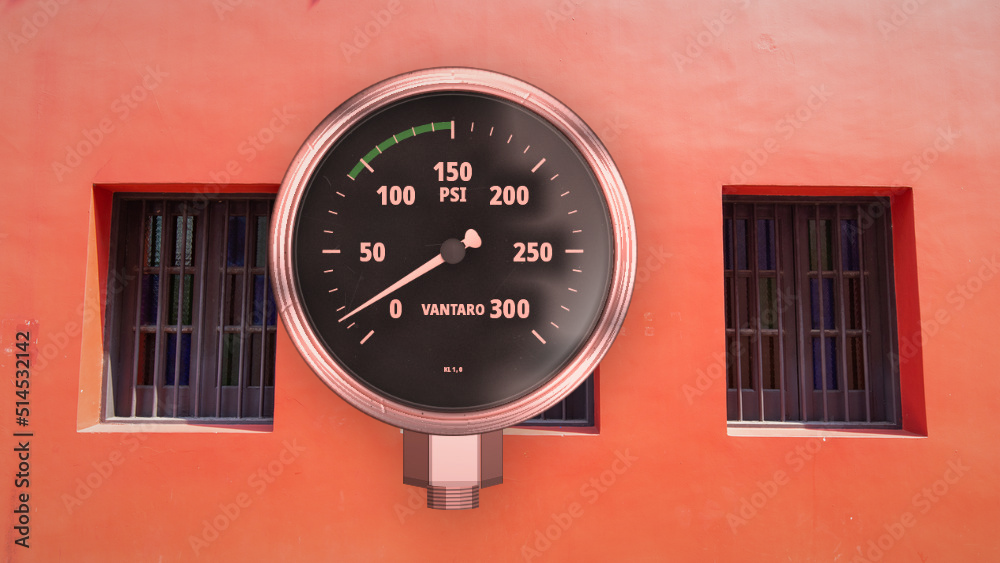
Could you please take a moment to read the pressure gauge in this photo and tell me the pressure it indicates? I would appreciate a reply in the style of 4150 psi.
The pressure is 15 psi
